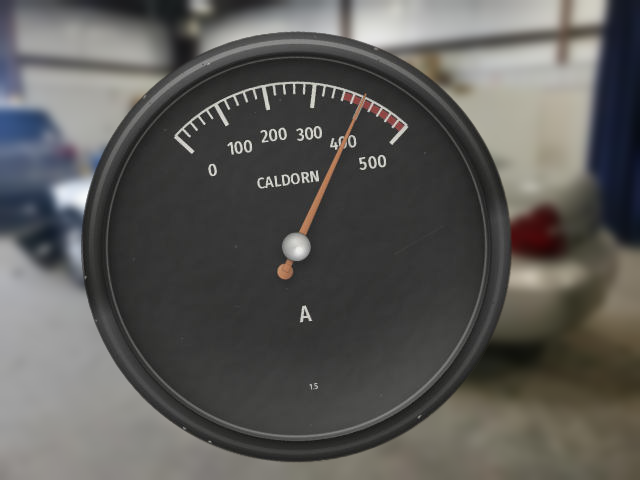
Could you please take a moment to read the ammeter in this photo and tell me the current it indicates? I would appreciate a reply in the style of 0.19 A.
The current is 400 A
